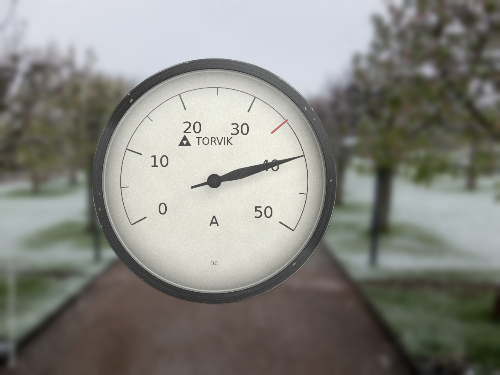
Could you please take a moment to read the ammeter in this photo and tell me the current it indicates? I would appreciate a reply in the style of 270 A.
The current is 40 A
